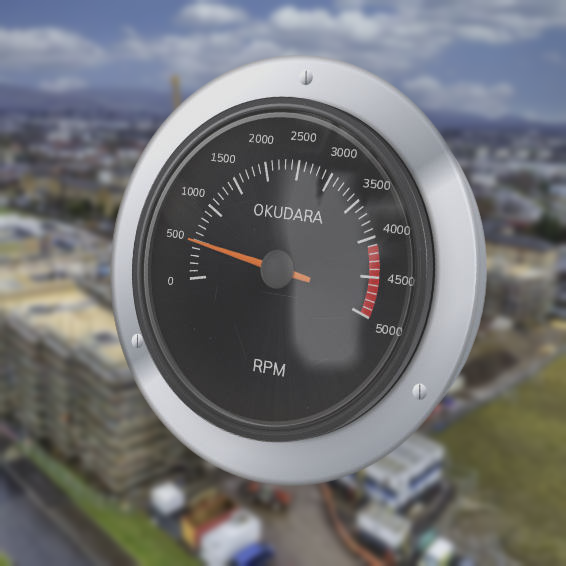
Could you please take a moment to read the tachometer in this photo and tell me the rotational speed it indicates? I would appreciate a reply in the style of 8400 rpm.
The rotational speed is 500 rpm
